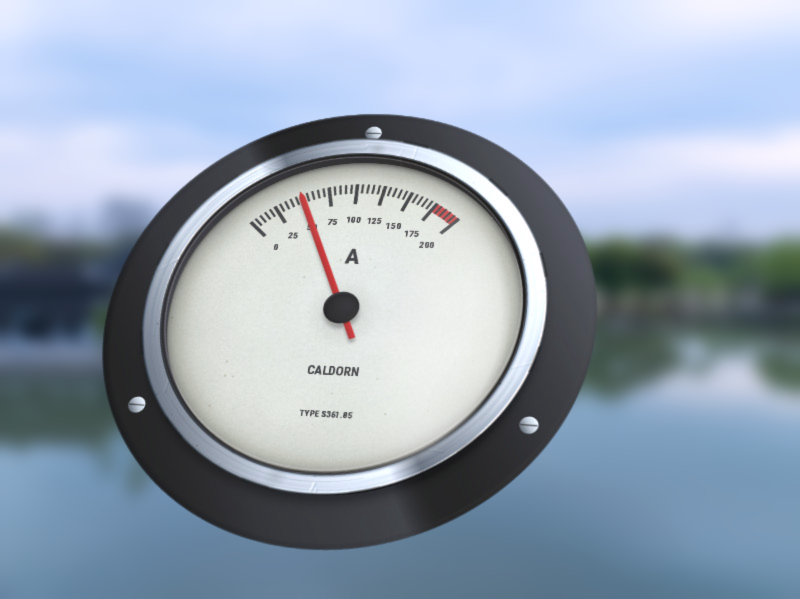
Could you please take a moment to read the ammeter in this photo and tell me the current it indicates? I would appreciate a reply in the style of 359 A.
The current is 50 A
